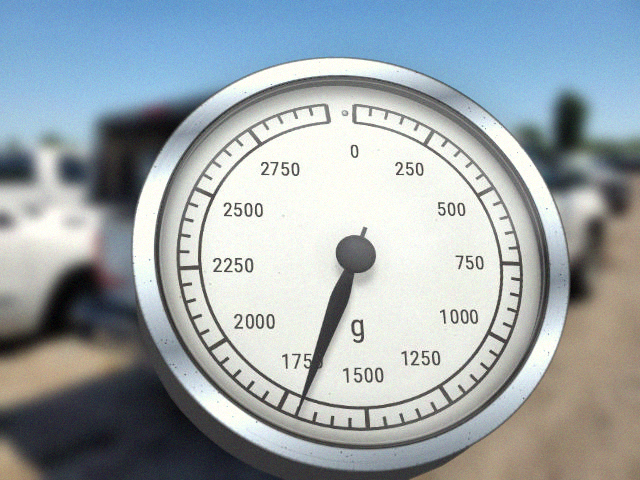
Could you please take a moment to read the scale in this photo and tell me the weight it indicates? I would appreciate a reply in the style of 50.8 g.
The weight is 1700 g
